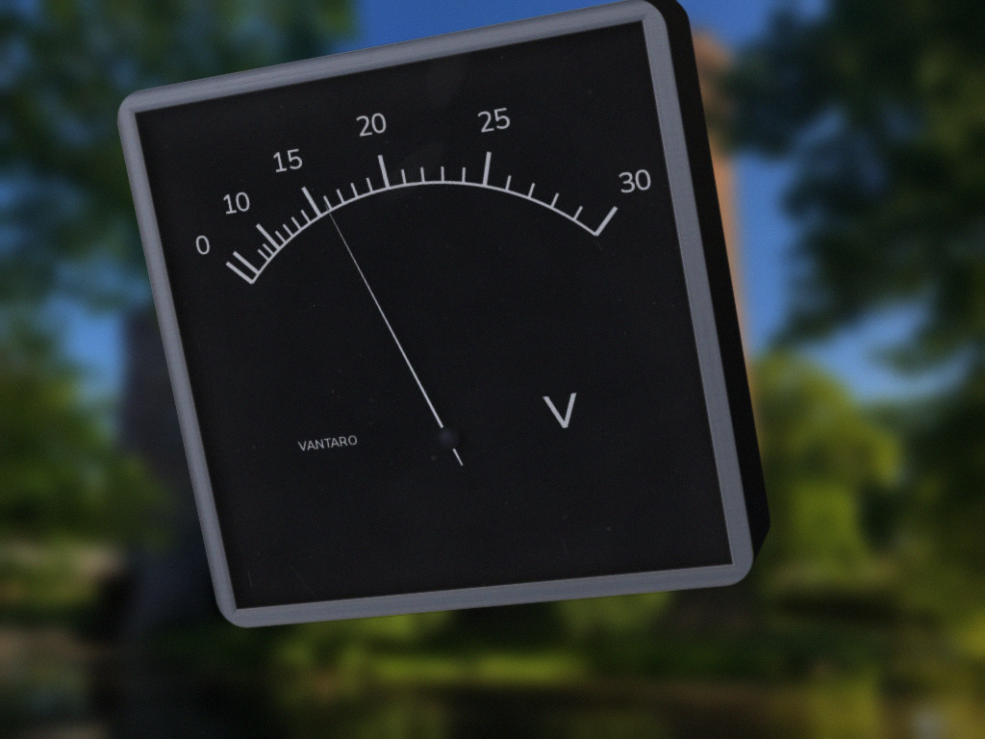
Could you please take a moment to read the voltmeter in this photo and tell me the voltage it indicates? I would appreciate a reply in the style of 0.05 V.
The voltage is 16 V
